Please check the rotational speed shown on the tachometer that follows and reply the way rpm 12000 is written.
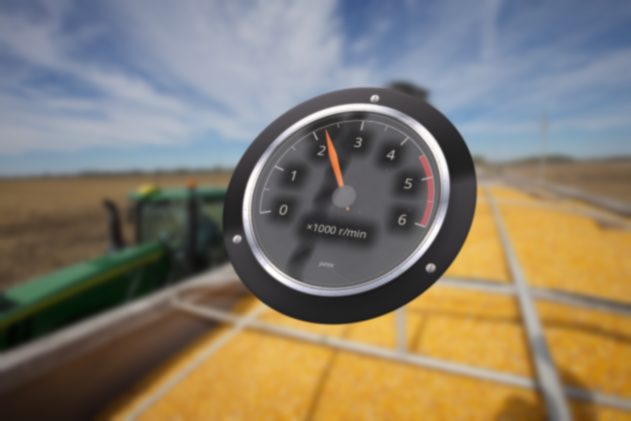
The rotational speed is rpm 2250
